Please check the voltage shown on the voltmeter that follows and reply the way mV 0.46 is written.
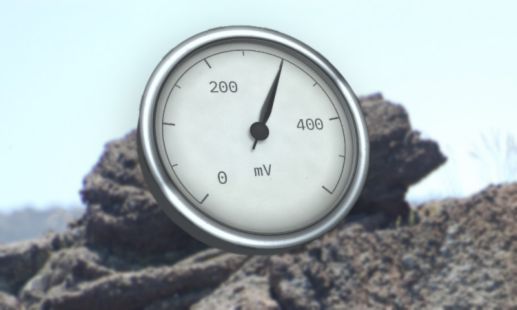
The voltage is mV 300
